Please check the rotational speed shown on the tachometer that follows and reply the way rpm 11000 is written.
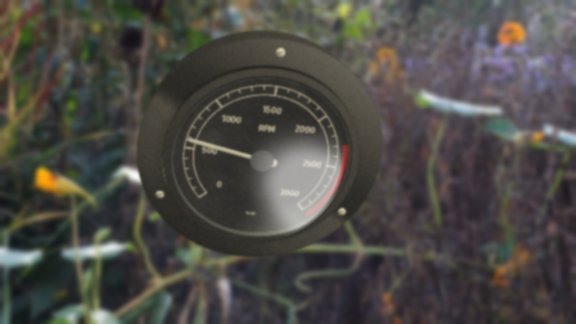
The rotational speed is rpm 600
